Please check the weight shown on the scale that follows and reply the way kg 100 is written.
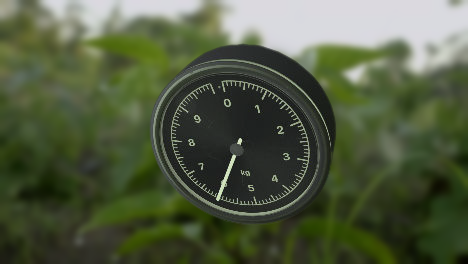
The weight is kg 6
